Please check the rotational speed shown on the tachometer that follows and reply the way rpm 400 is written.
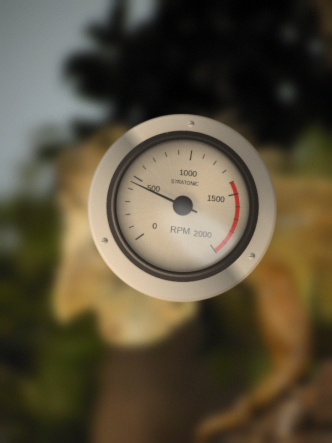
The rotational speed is rpm 450
